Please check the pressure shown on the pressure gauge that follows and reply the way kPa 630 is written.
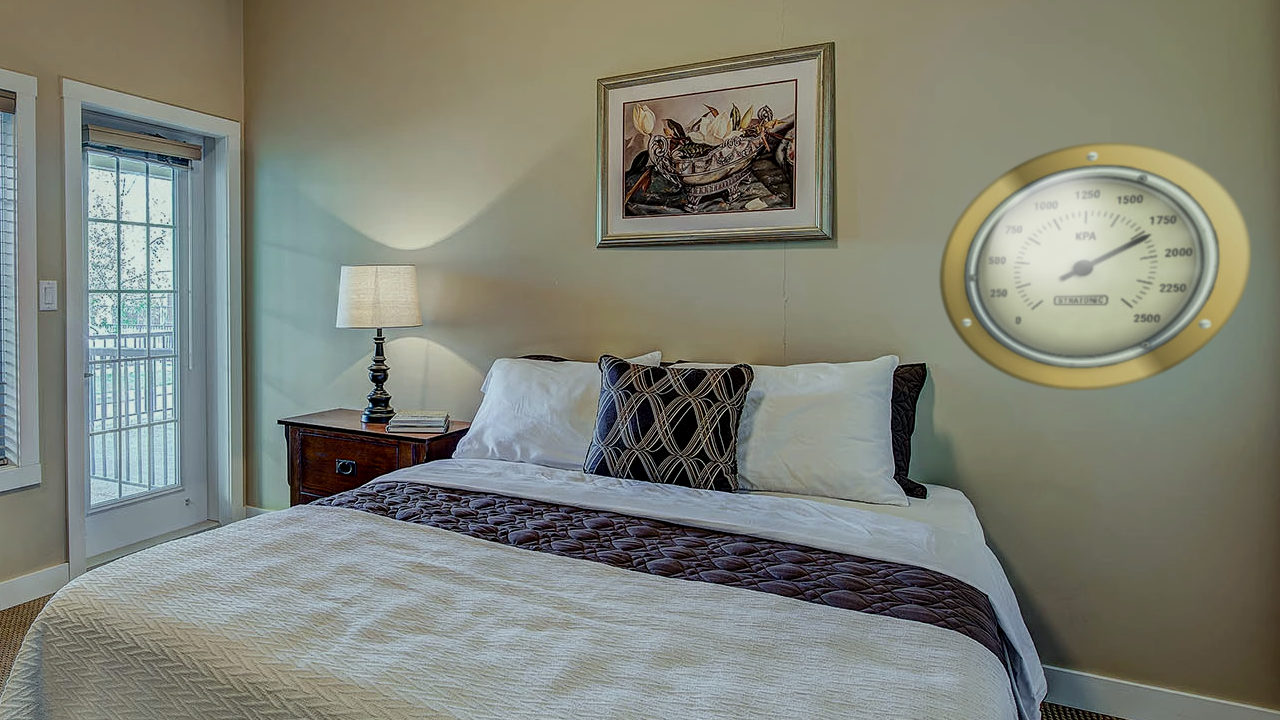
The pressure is kPa 1800
